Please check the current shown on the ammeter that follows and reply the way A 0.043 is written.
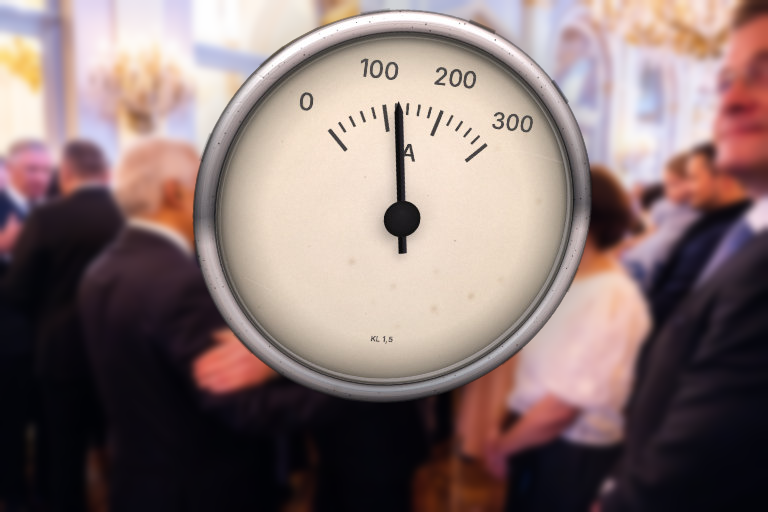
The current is A 120
